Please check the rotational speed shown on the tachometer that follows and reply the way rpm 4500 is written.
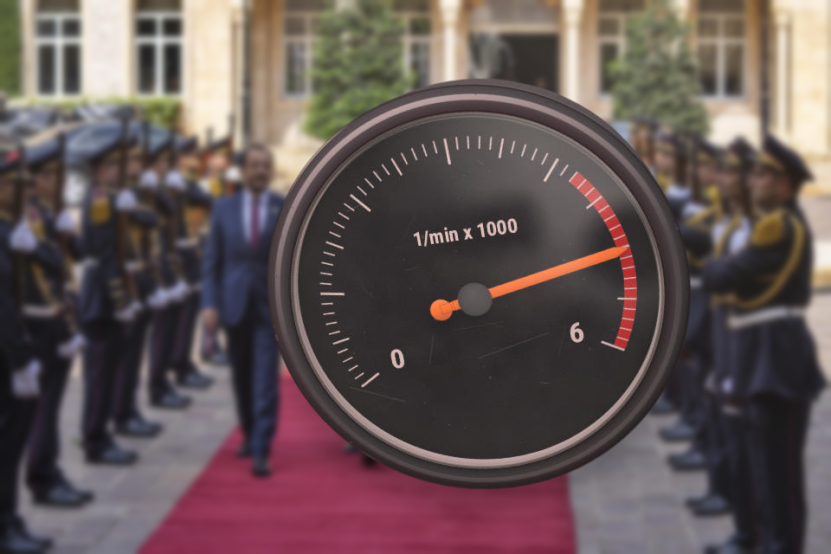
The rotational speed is rpm 5000
